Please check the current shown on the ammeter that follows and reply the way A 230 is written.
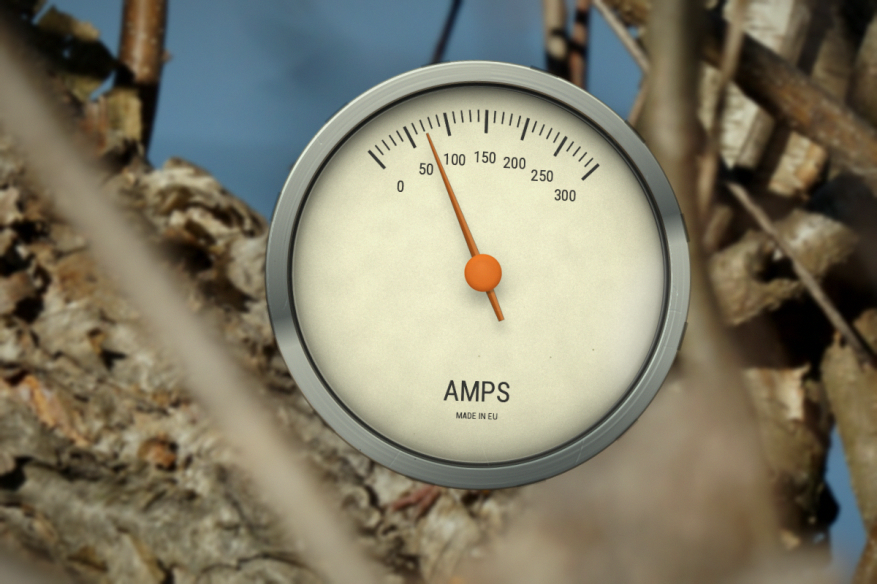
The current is A 70
